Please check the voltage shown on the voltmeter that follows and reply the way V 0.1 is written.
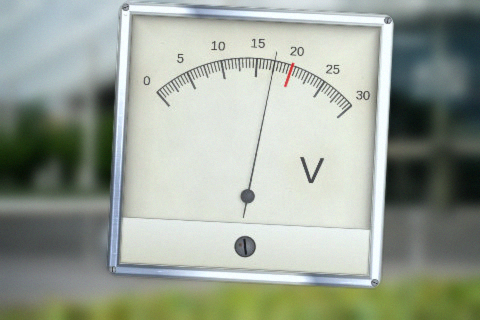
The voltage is V 17.5
